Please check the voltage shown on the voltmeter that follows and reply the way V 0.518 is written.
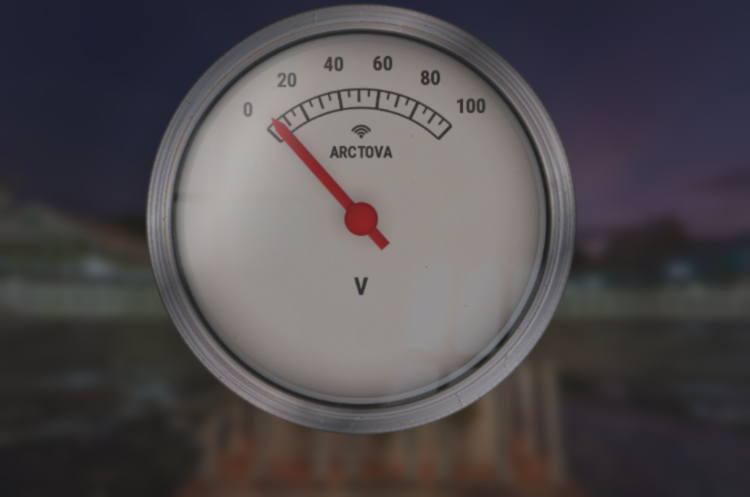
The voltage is V 5
